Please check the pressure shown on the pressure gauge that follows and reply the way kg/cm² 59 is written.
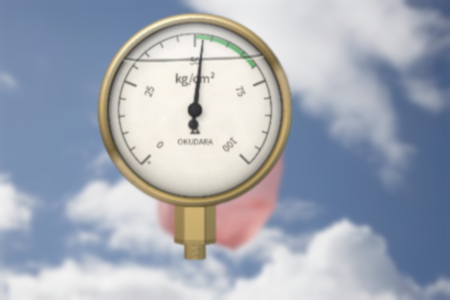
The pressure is kg/cm² 52.5
